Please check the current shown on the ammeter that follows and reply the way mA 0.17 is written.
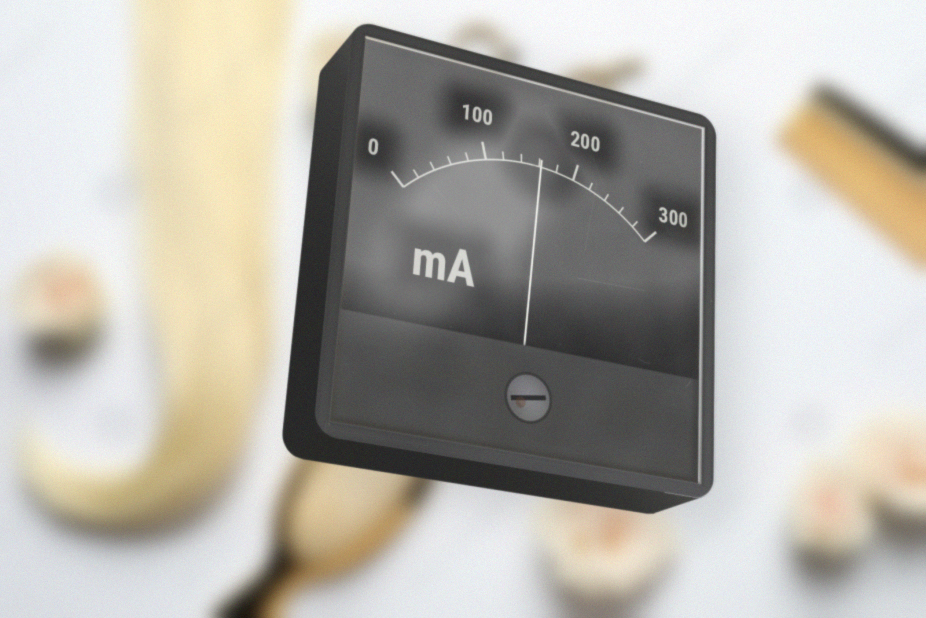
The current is mA 160
